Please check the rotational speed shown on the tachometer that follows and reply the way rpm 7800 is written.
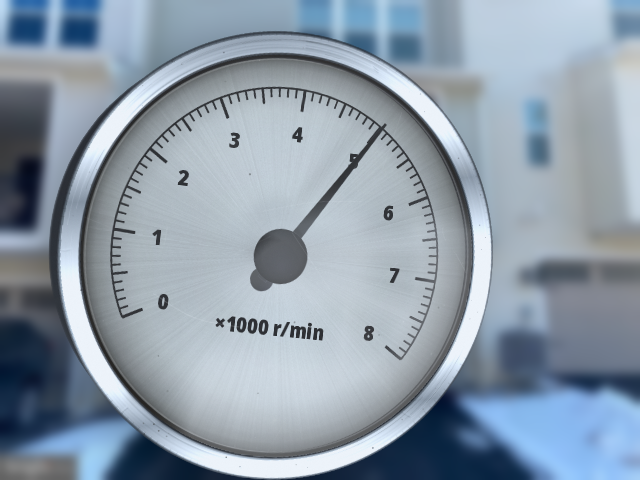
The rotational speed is rpm 5000
